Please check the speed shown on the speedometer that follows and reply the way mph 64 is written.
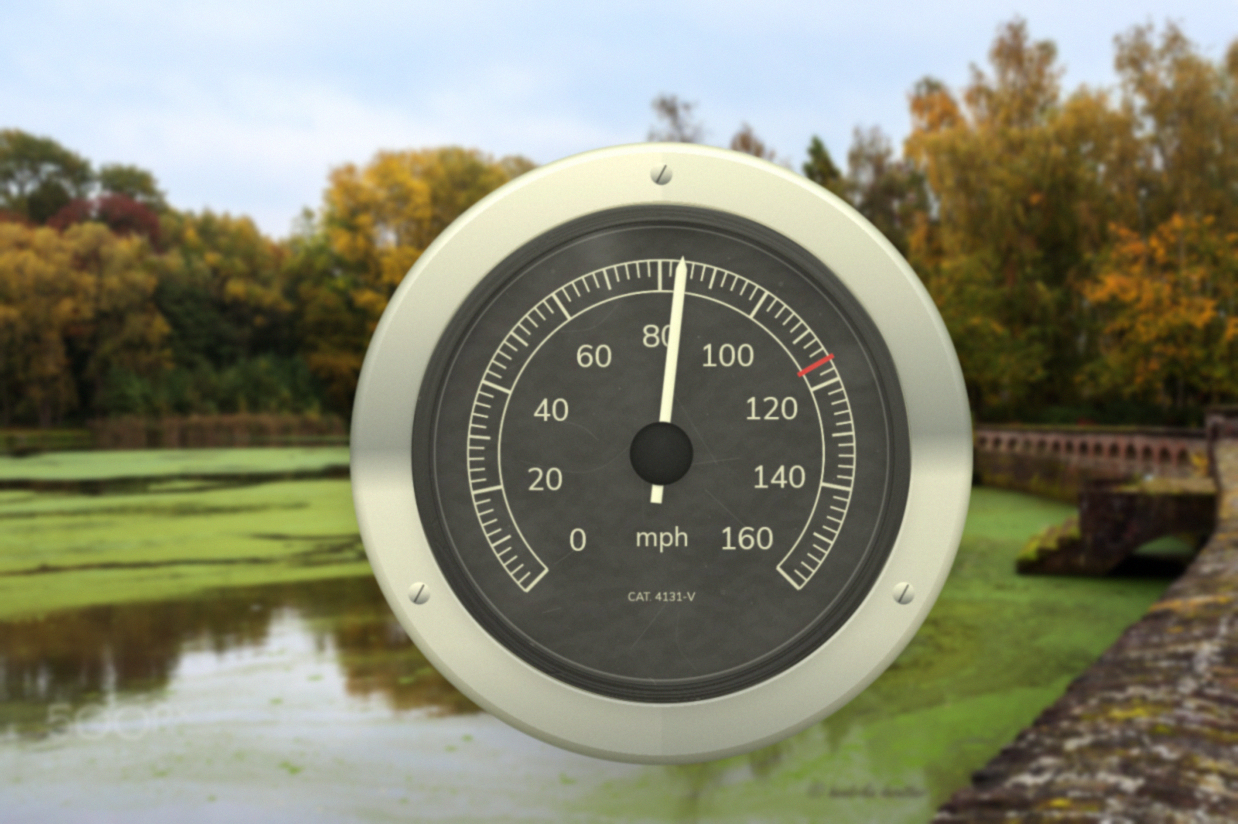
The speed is mph 84
